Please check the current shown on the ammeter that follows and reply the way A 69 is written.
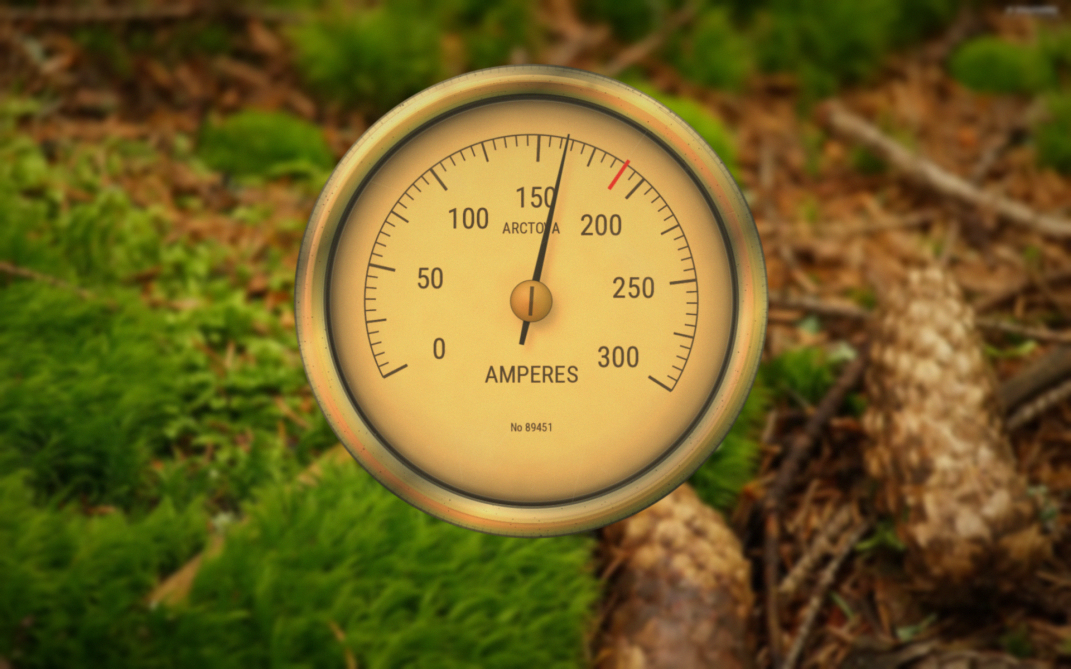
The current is A 162.5
